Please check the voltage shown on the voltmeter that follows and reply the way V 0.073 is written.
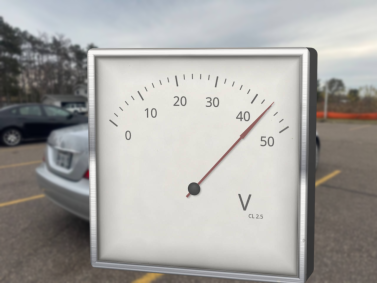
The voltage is V 44
